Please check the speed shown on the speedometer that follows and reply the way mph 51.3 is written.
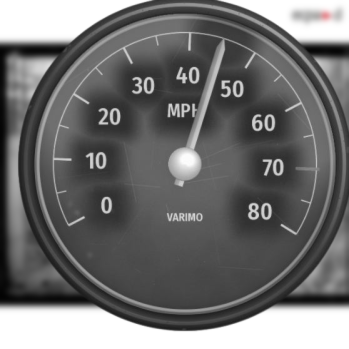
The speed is mph 45
